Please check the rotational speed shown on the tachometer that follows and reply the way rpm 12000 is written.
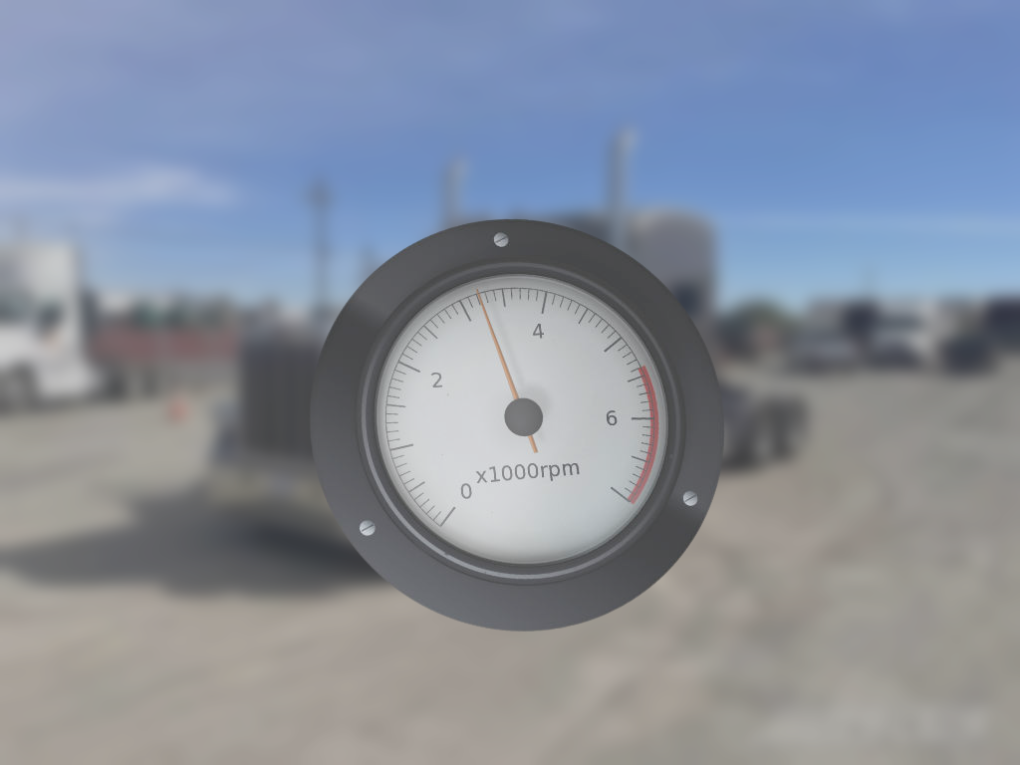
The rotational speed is rpm 3200
